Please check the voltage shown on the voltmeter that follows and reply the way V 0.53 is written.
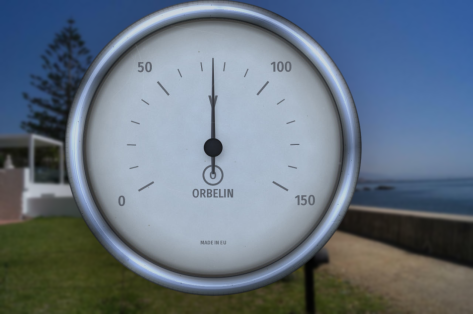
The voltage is V 75
